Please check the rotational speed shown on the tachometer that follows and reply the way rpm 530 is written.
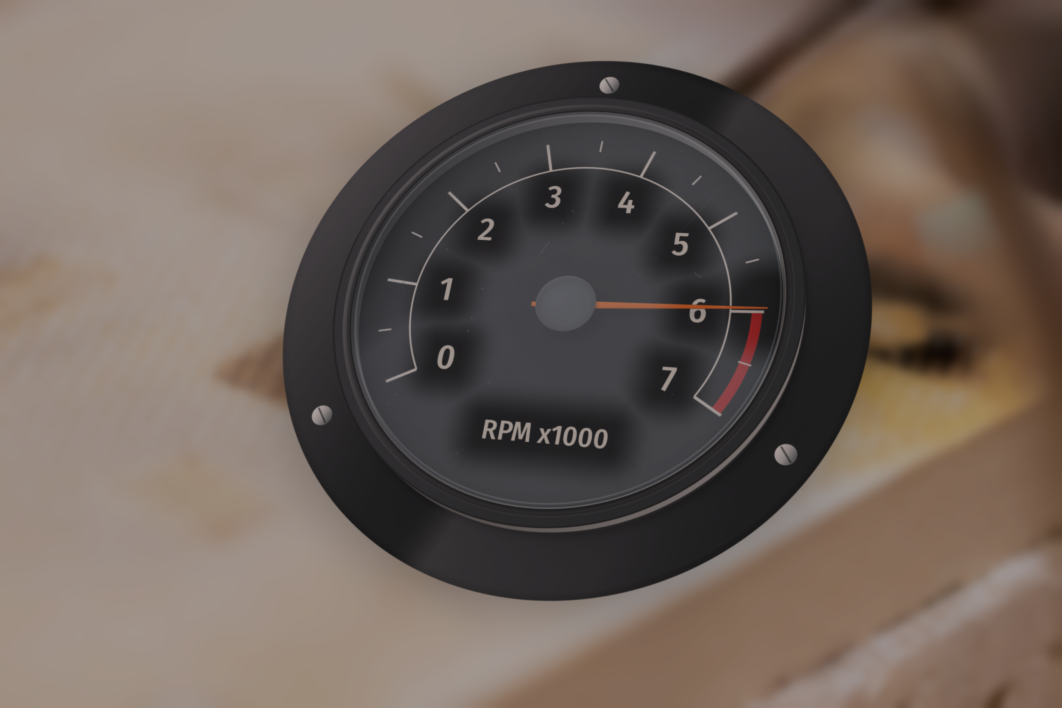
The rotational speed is rpm 6000
